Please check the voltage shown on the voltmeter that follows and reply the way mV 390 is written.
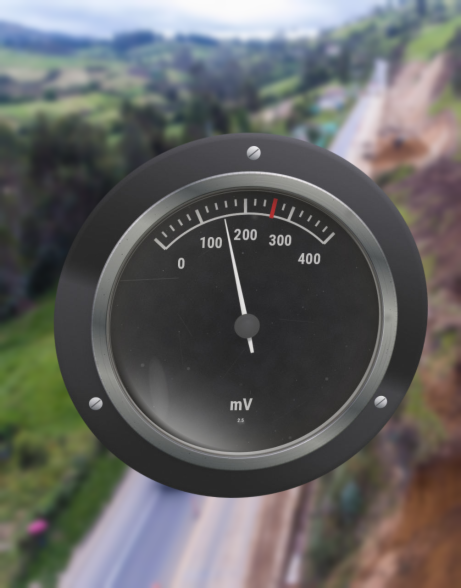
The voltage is mV 150
